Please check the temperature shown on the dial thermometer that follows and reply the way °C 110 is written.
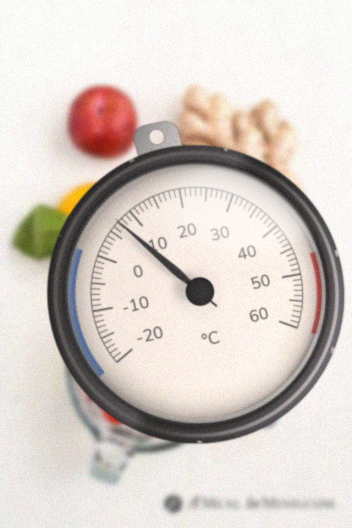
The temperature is °C 7
